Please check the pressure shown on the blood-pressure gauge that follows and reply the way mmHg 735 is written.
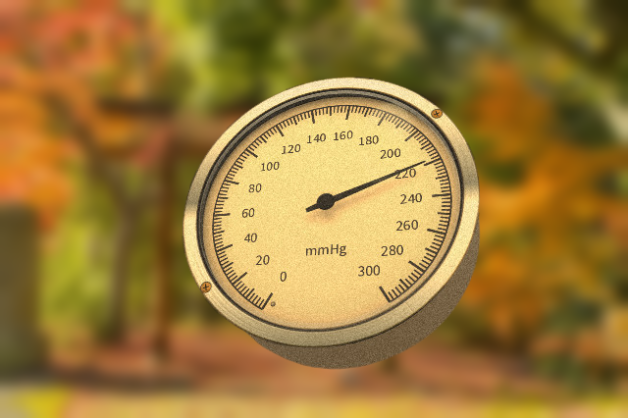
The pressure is mmHg 220
